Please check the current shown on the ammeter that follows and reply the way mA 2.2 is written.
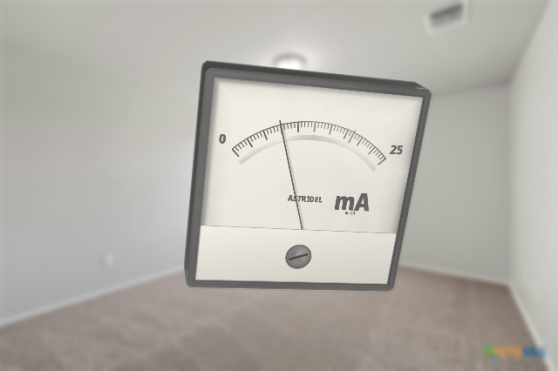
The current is mA 7.5
